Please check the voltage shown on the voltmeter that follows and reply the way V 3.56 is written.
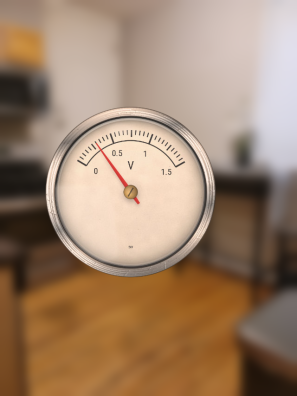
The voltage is V 0.3
